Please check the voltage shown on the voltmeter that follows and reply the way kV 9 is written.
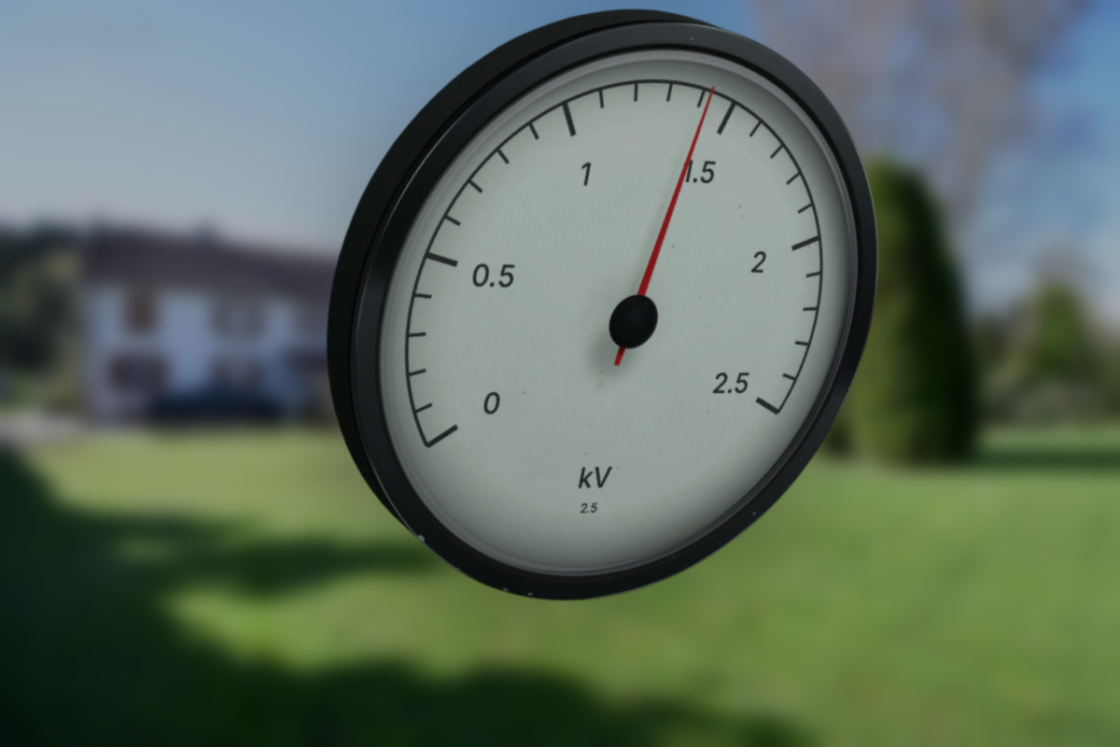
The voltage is kV 1.4
